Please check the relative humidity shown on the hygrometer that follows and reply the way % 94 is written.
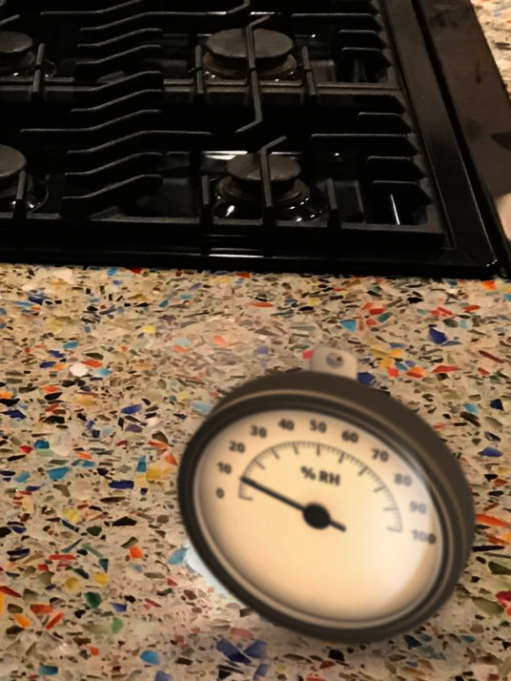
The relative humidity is % 10
